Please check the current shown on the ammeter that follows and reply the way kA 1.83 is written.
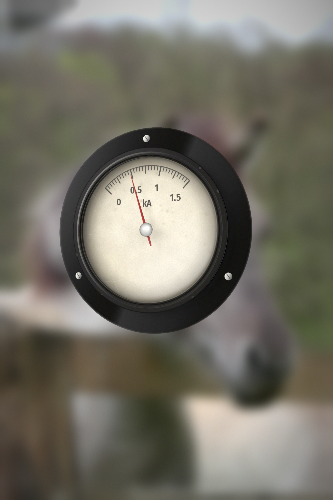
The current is kA 0.5
